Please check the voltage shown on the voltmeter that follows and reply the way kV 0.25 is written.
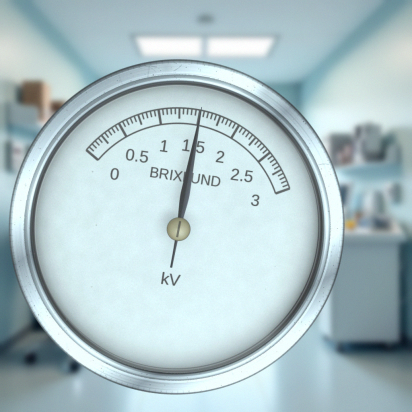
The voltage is kV 1.5
